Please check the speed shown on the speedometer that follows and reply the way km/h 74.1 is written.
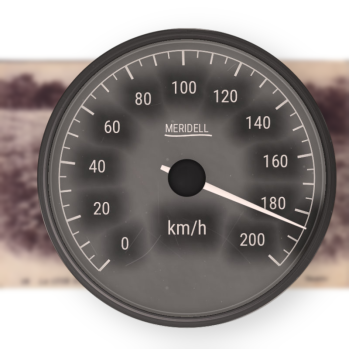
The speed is km/h 185
